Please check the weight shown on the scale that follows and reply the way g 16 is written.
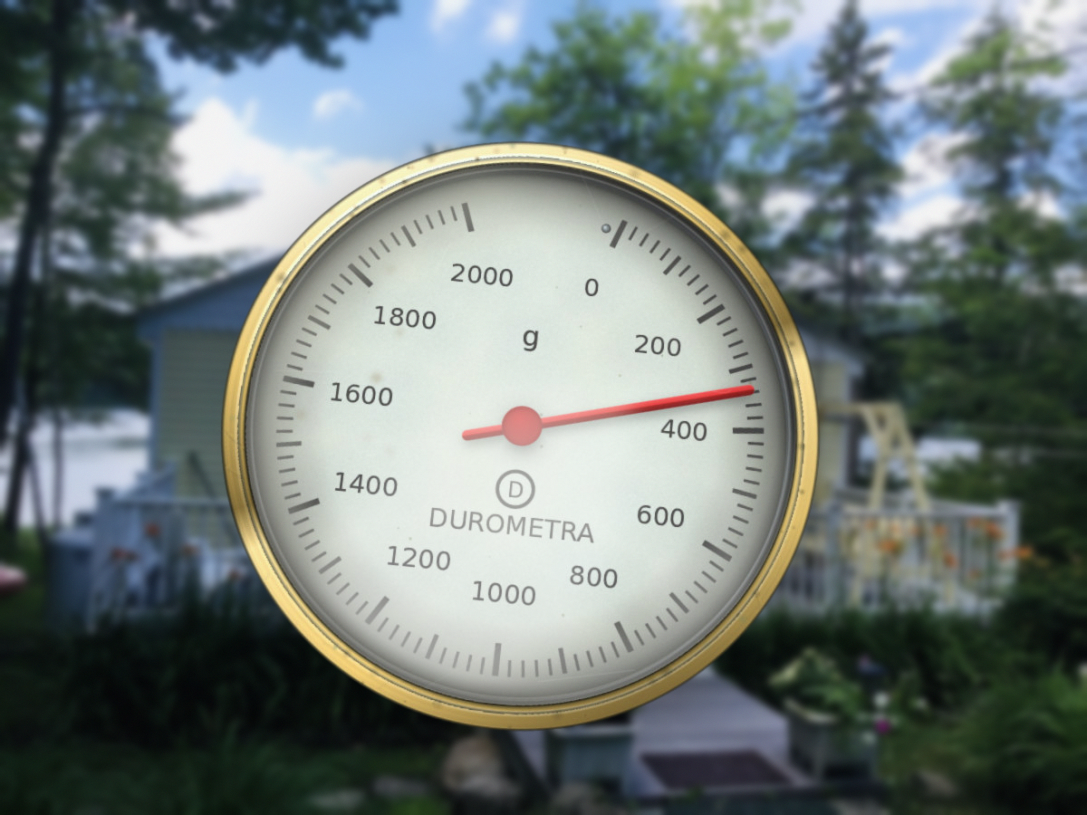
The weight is g 340
